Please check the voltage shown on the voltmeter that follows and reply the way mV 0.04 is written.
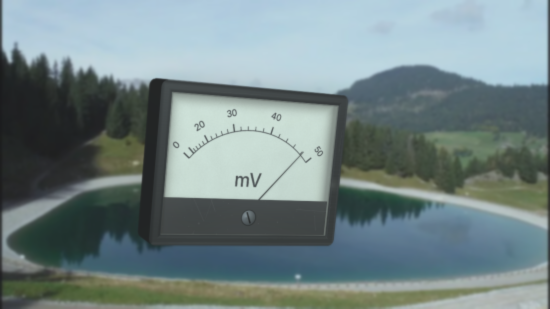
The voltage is mV 48
